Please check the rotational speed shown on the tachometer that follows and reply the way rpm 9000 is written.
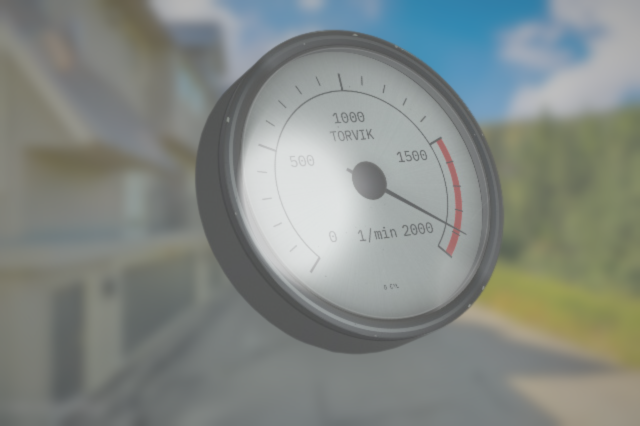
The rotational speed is rpm 1900
